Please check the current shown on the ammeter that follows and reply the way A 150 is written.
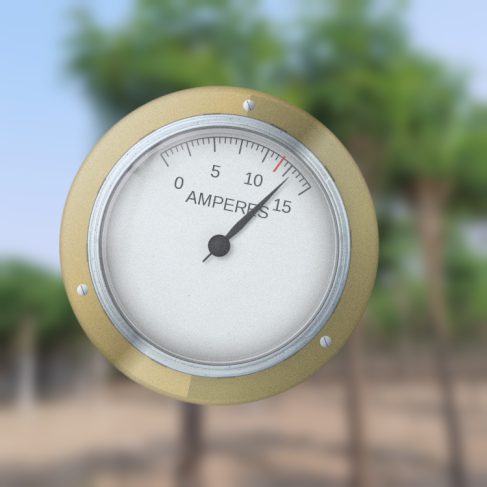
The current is A 13
